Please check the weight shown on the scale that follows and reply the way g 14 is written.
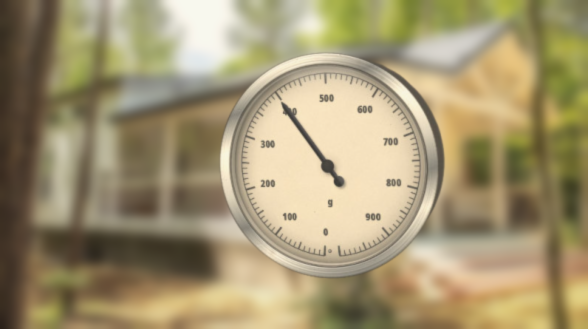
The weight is g 400
